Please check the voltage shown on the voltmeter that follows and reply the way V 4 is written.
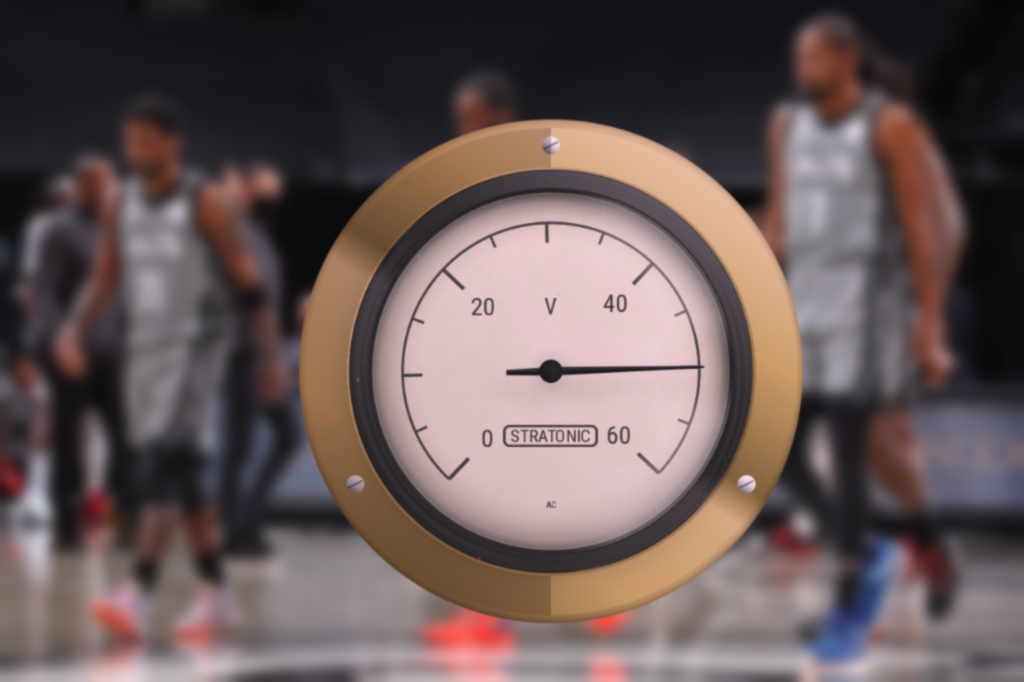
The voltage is V 50
